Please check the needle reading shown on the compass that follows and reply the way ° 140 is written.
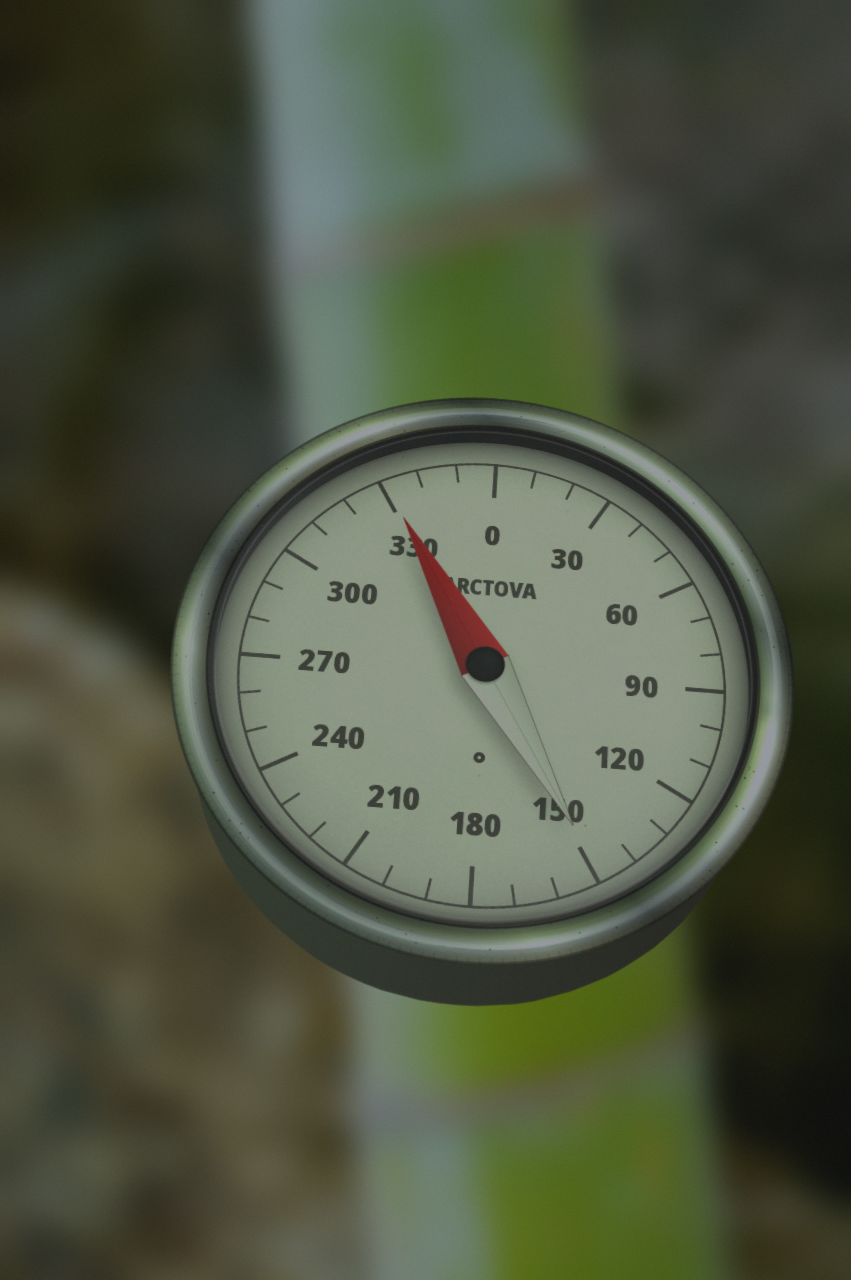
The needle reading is ° 330
